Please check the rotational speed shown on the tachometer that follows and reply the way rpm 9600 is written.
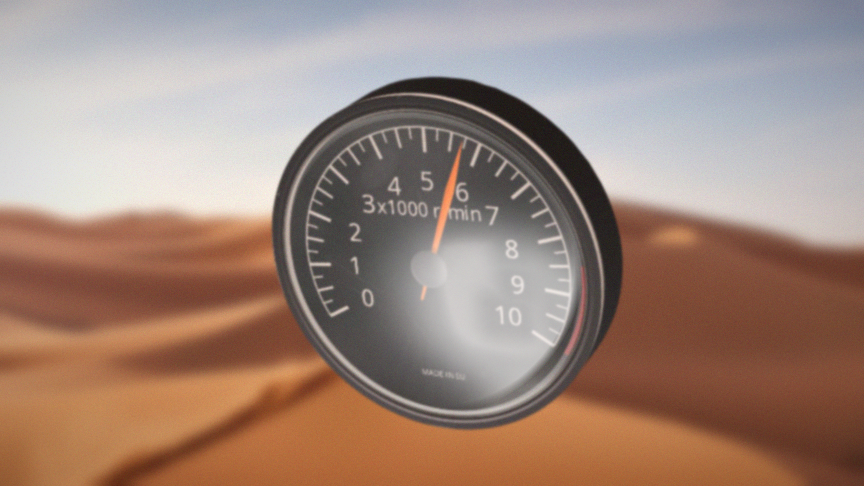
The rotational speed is rpm 5750
